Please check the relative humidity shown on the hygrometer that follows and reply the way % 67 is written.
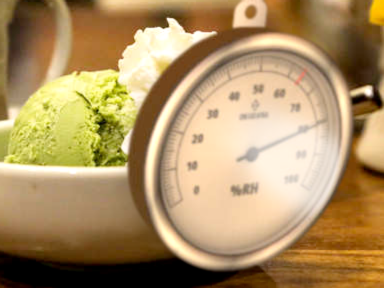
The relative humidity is % 80
